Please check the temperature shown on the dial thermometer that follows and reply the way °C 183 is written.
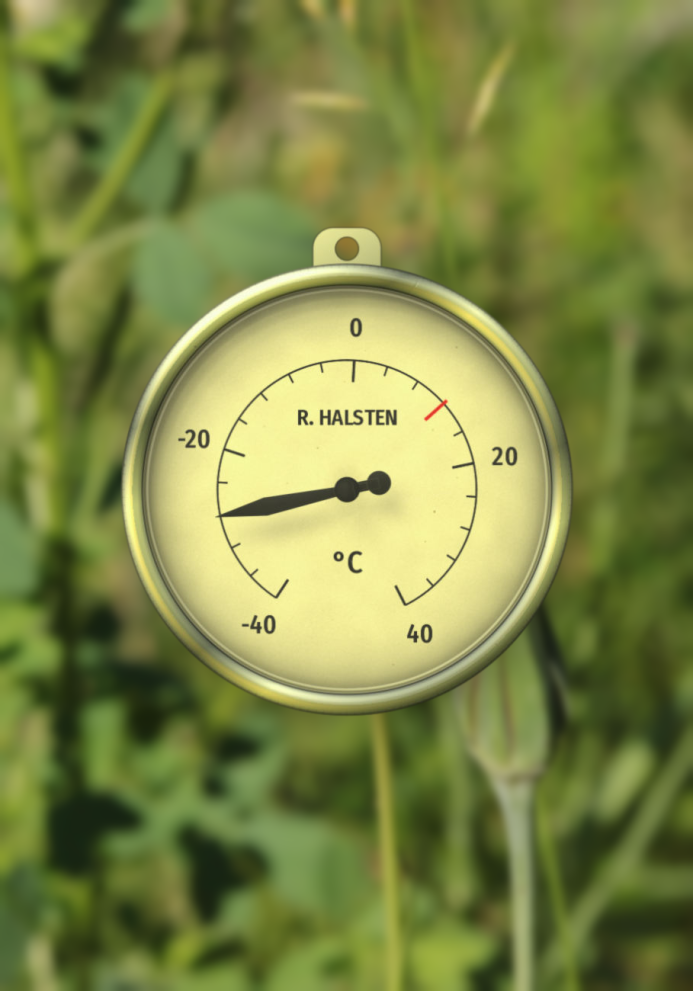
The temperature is °C -28
